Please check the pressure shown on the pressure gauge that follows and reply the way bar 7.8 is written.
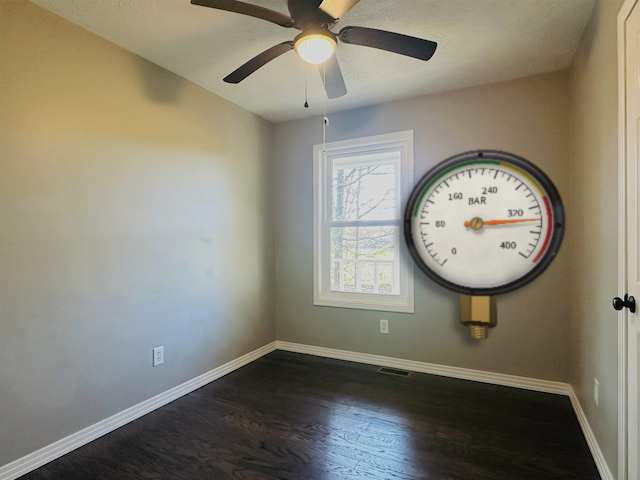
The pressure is bar 340
